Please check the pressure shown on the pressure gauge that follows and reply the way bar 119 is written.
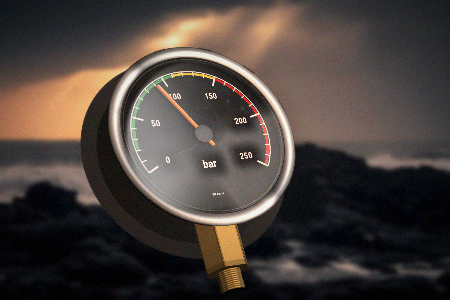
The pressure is bar 90
